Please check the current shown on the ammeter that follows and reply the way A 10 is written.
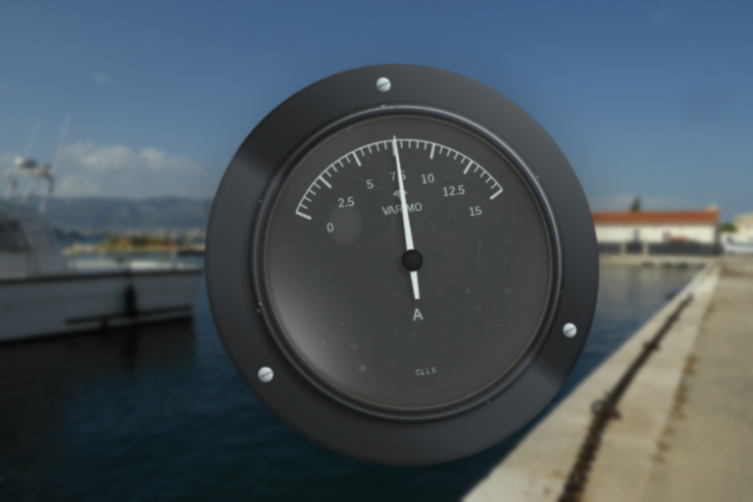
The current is A 7.5
